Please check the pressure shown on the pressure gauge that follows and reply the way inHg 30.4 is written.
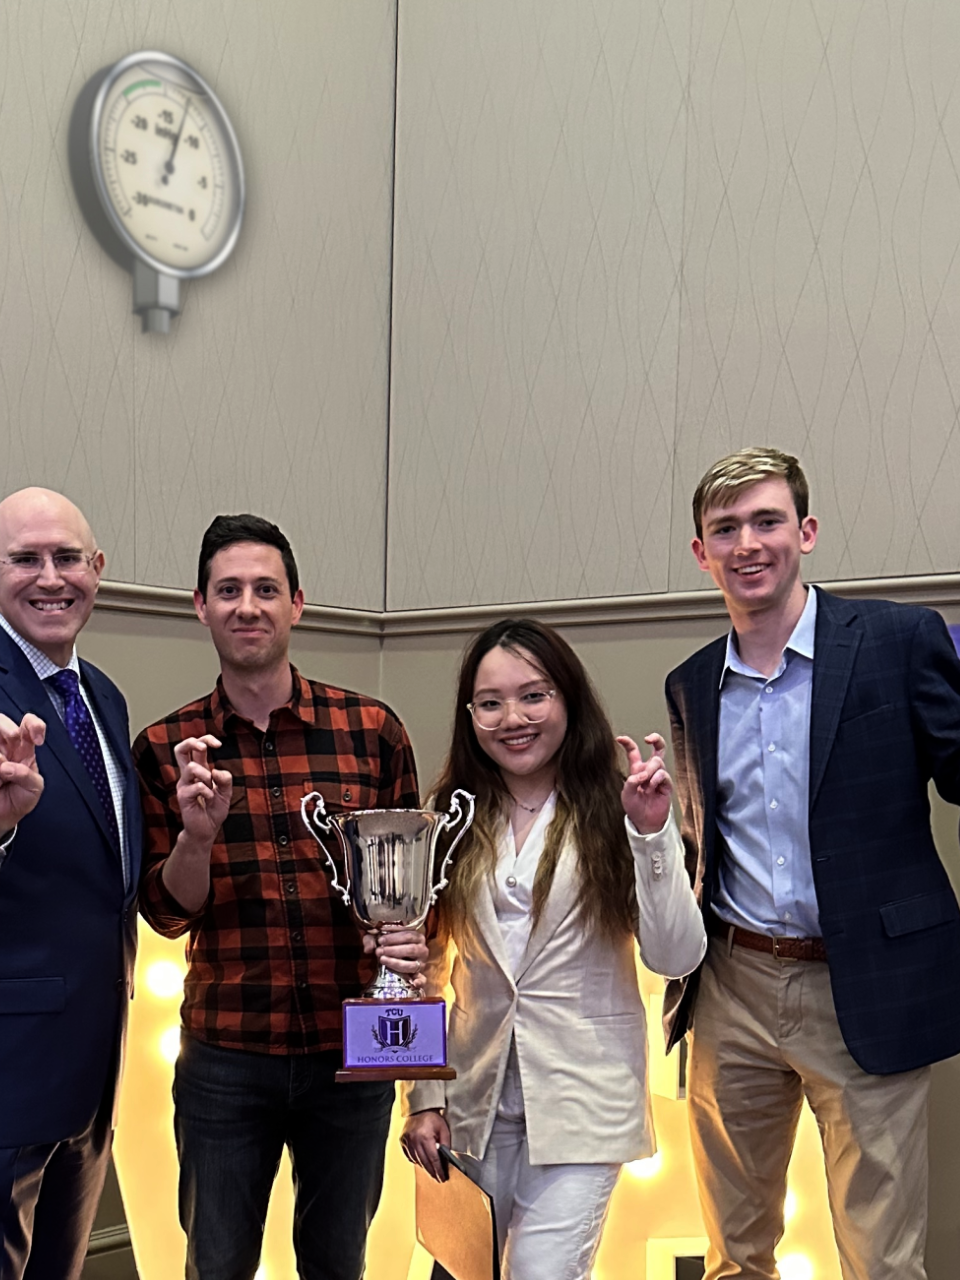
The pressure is inHg -12.5
